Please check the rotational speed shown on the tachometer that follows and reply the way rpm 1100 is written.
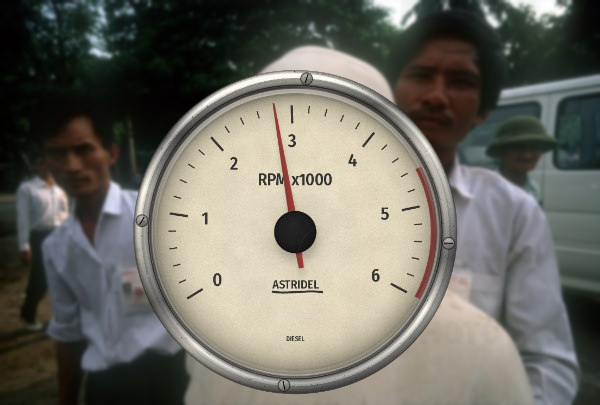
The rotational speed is rpm 2800
